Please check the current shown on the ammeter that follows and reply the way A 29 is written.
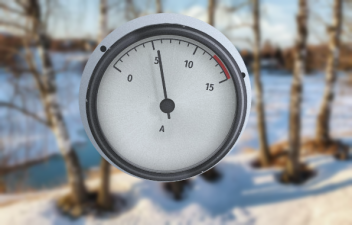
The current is A 5.5
